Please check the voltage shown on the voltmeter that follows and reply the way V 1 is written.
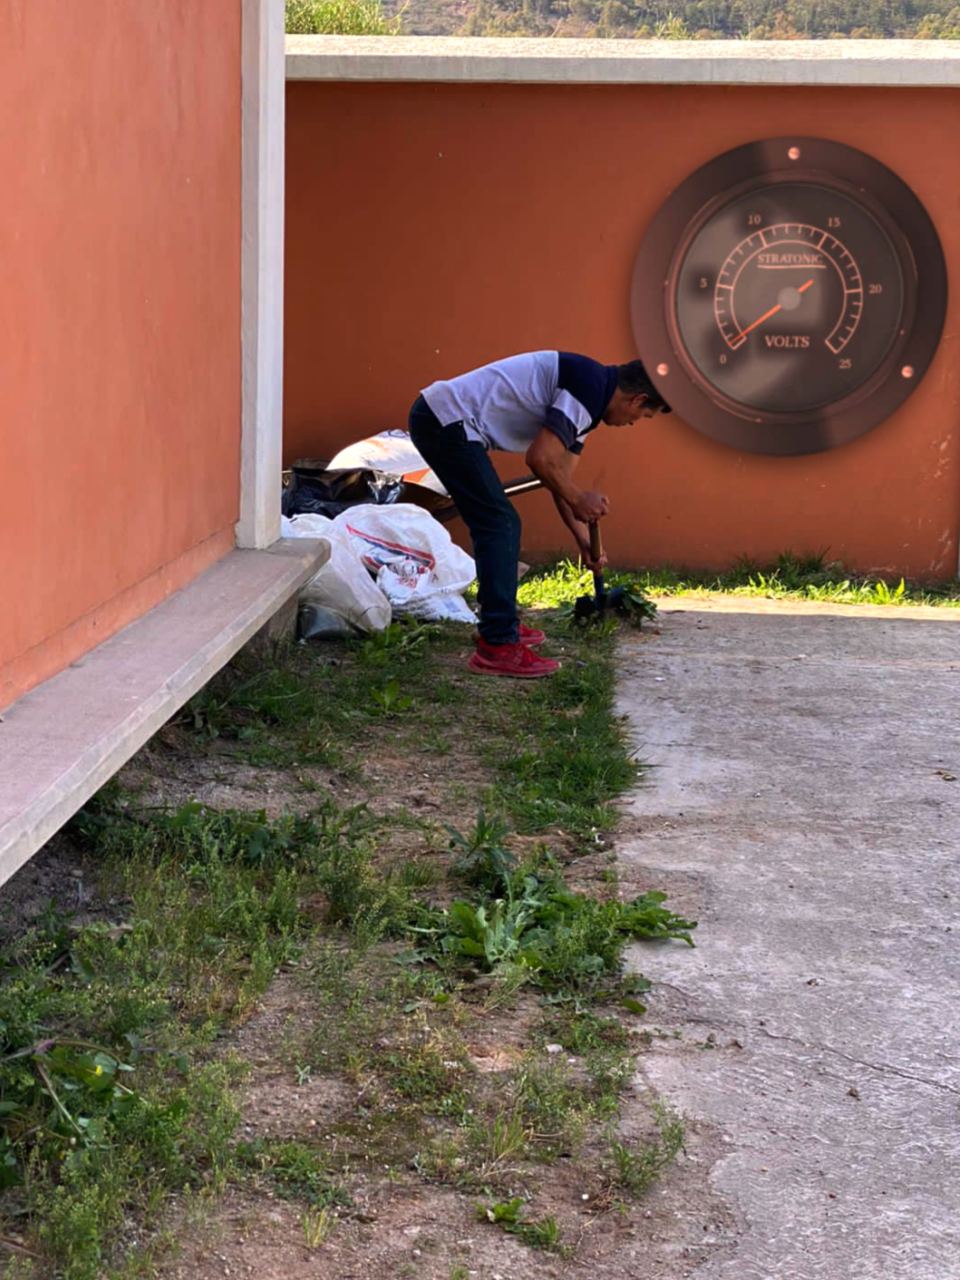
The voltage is V 0.5
